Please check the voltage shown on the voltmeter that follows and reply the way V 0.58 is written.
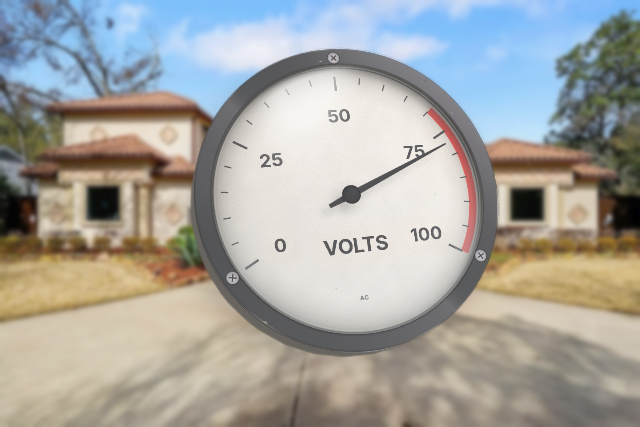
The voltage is V 77.5
